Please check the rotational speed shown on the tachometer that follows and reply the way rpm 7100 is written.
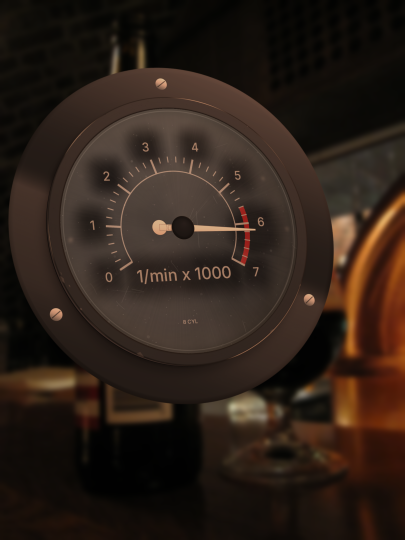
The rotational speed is rpm 6200
